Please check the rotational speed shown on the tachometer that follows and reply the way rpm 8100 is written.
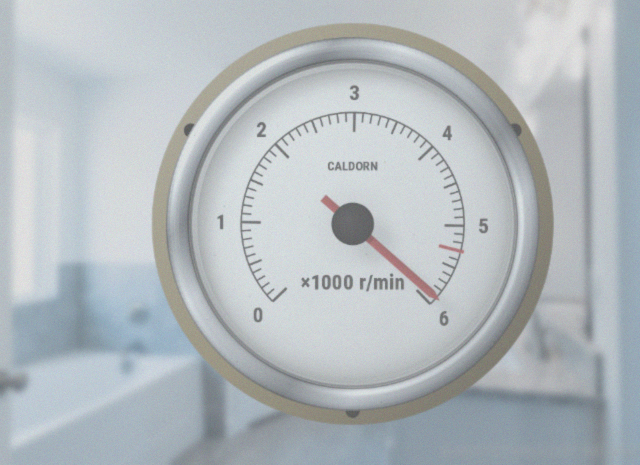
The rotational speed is rpm 5900
